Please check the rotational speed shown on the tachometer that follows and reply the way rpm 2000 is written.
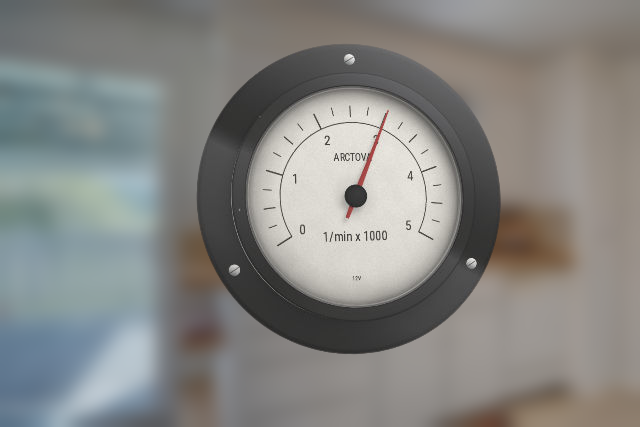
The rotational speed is rpm 3000
